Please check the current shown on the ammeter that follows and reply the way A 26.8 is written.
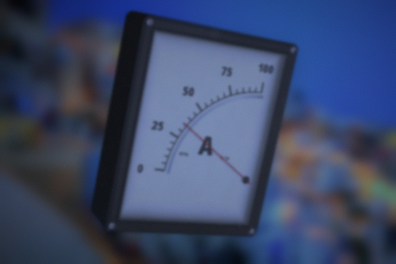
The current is A 35
